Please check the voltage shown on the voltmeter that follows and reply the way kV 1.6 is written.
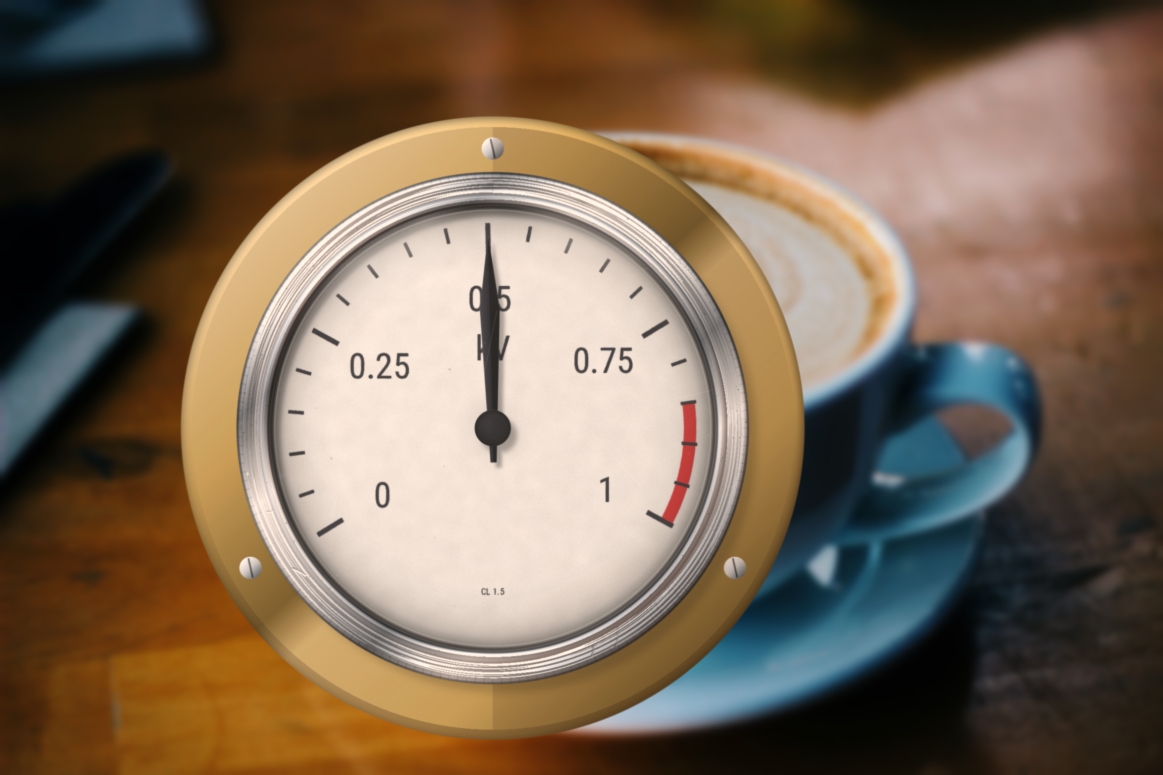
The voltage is kV 0.5
